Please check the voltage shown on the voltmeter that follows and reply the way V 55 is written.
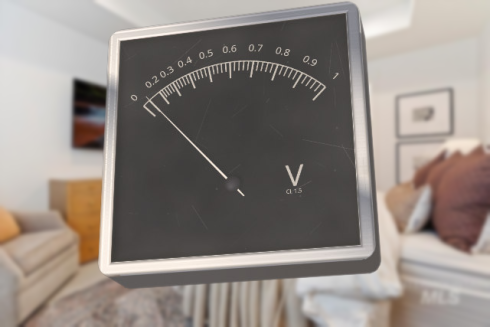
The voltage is V 0.1
